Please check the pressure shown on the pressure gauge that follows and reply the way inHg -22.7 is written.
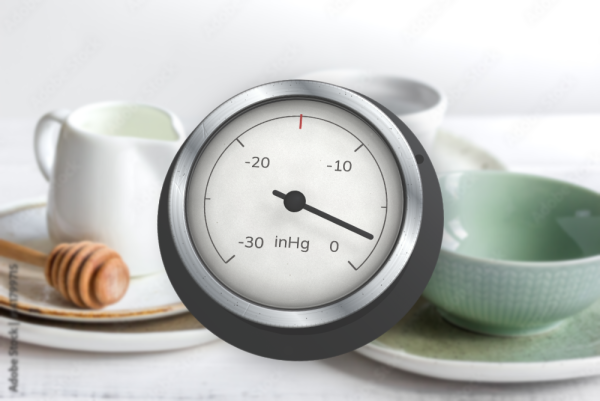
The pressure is inHg -2.5
